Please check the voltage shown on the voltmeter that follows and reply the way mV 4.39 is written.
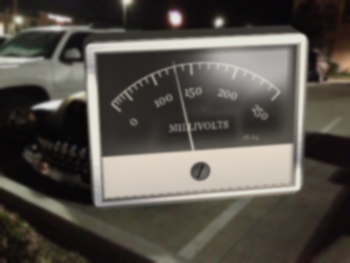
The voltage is mV 130
